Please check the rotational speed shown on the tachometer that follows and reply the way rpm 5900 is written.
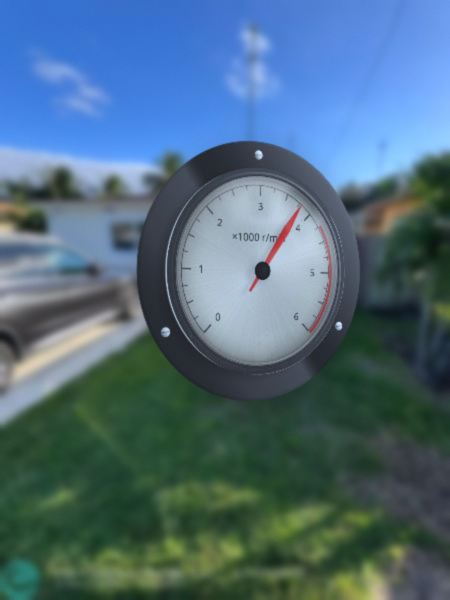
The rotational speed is rpm 3750
